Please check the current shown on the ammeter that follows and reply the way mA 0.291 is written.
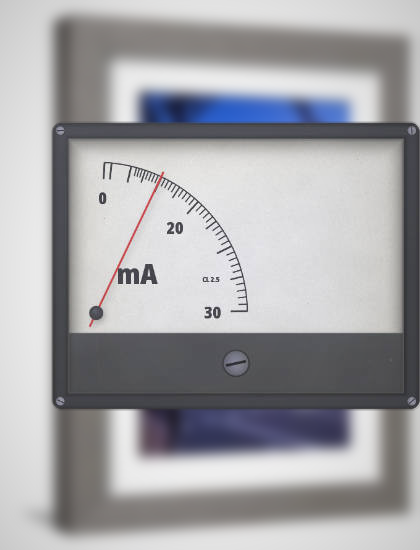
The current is mA 15
